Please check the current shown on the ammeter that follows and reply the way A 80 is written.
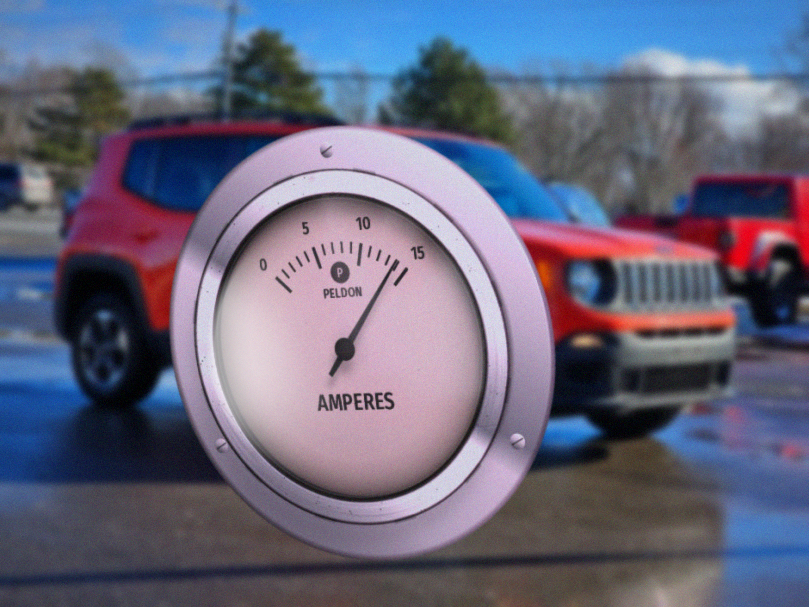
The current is A 14
